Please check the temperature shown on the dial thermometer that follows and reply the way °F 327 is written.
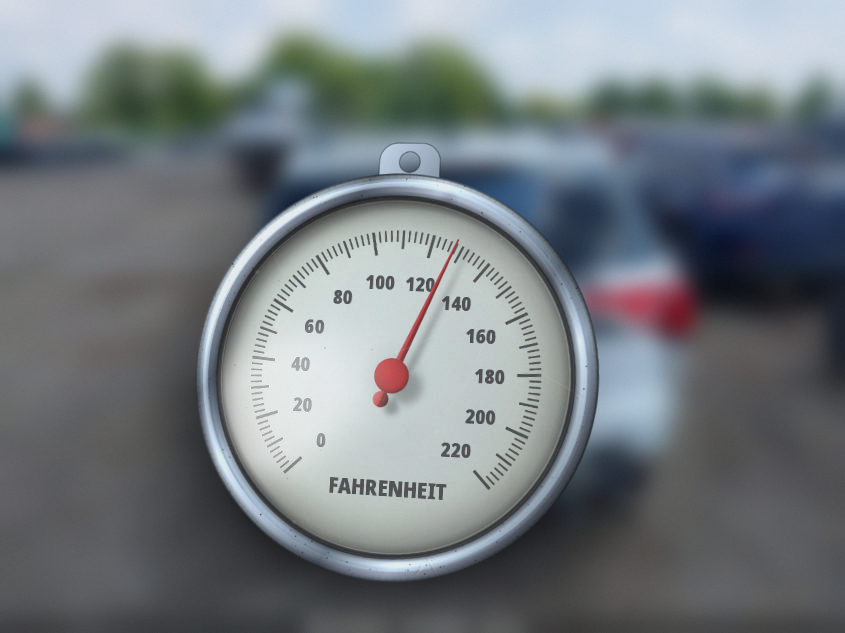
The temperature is °F 128
